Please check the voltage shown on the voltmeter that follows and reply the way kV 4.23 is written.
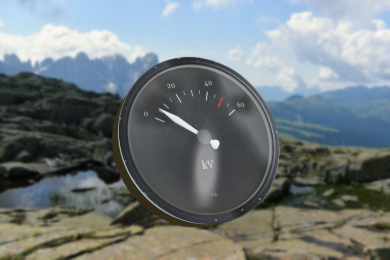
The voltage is kV 5
